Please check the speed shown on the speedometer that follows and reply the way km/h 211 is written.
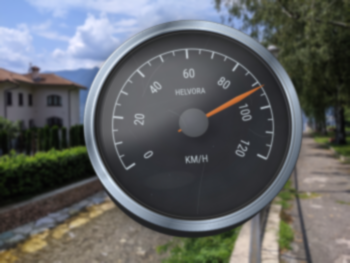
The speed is km/h 92.5
